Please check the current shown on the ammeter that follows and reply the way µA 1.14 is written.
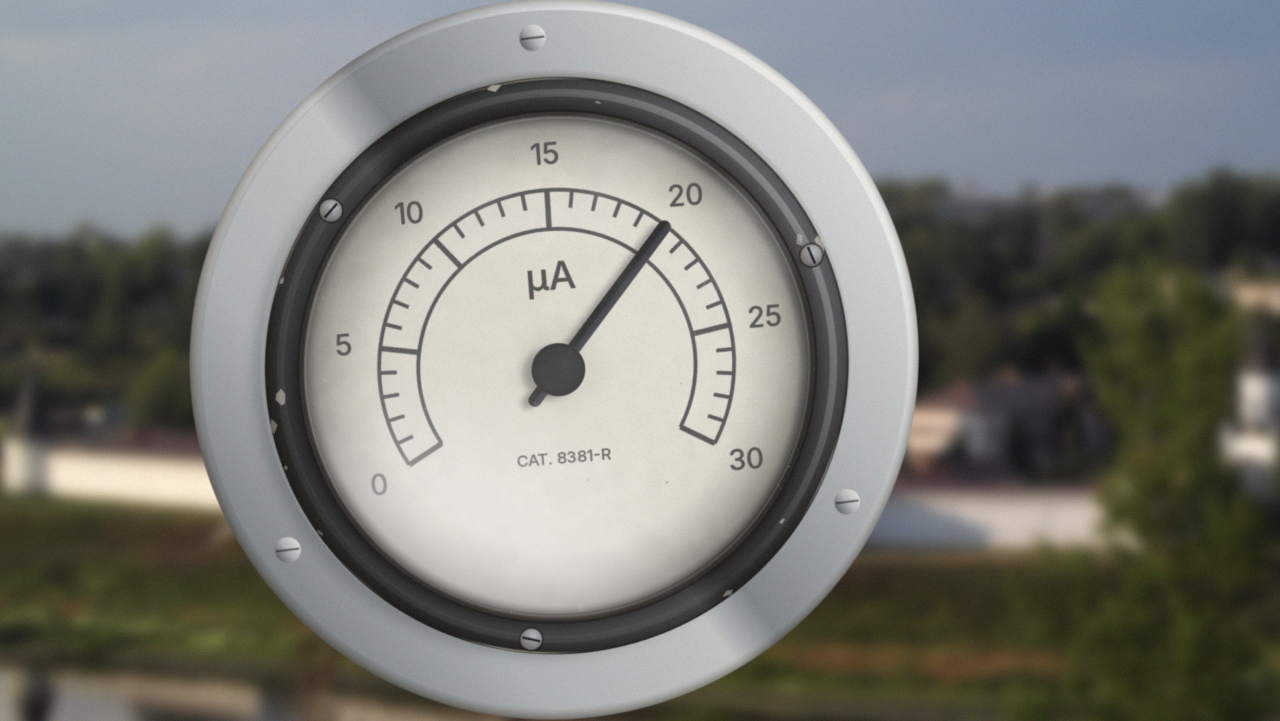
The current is µA 20
